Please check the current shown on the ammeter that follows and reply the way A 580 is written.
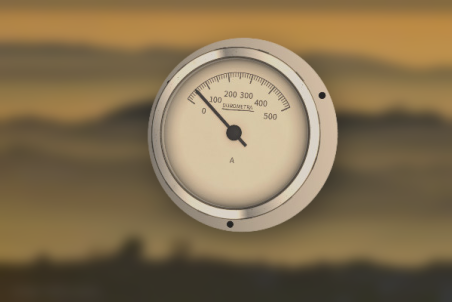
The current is A 50
